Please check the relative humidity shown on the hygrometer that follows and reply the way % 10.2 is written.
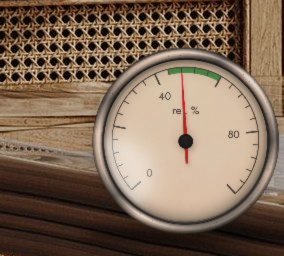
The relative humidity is % 48
